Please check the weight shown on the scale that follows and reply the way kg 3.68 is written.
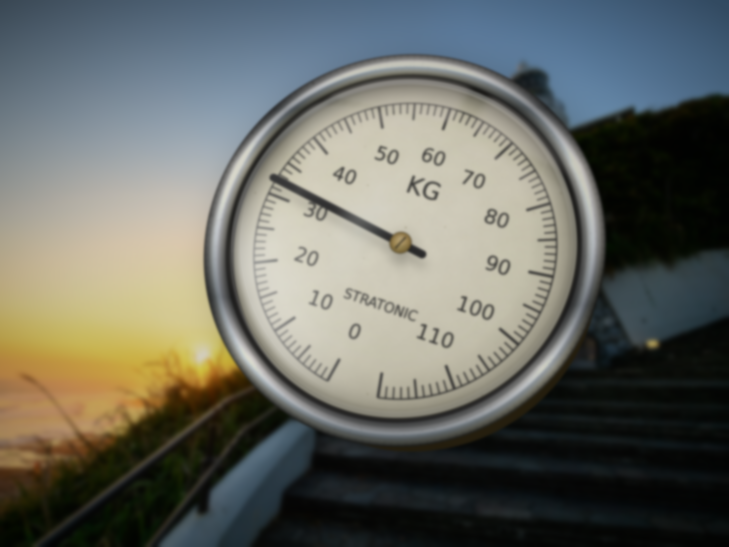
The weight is kg 32
